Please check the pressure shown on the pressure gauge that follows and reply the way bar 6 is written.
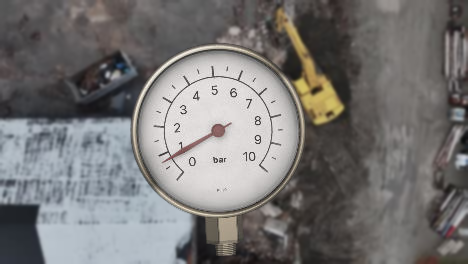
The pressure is bar 0.75
